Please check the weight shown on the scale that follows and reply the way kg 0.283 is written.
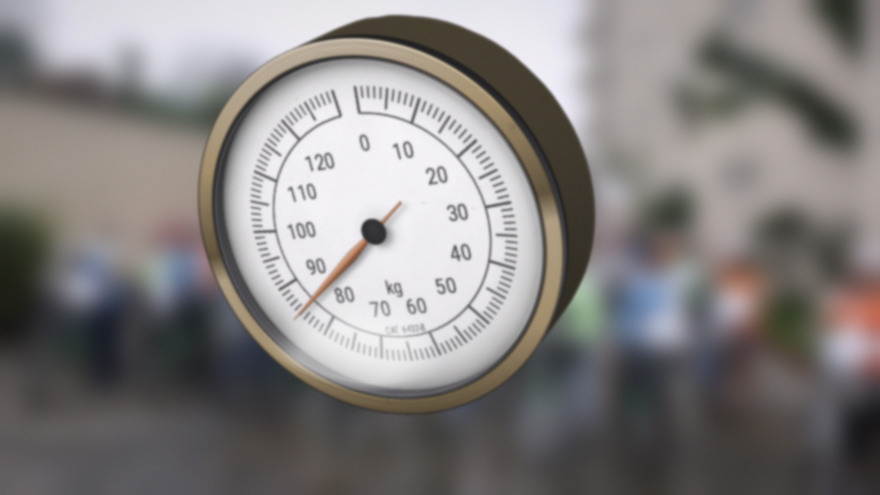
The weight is kg 85
